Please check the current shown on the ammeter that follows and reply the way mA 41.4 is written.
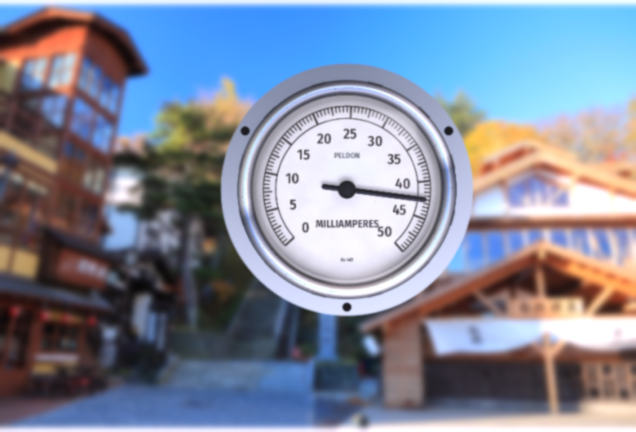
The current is mA 42.5
